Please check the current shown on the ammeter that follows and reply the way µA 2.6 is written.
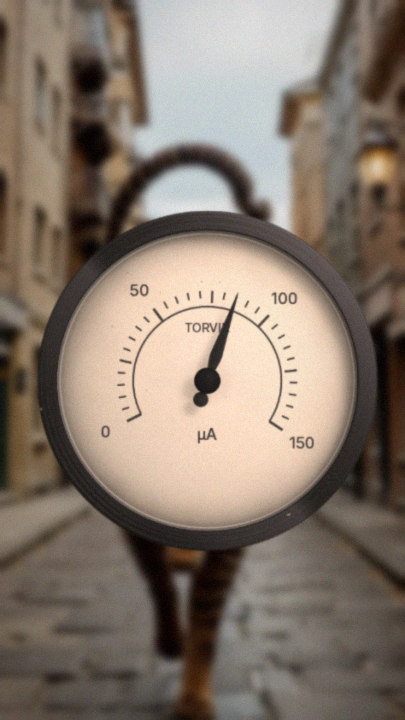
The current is µA 85
